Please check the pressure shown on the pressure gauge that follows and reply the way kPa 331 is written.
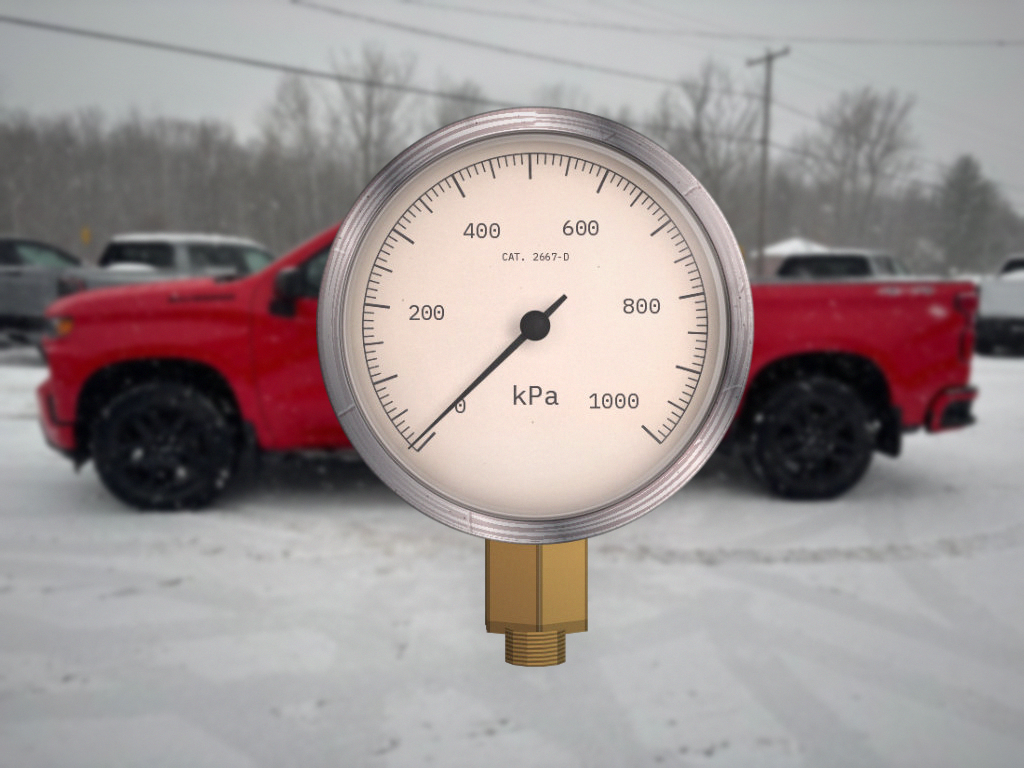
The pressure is kPa 10
